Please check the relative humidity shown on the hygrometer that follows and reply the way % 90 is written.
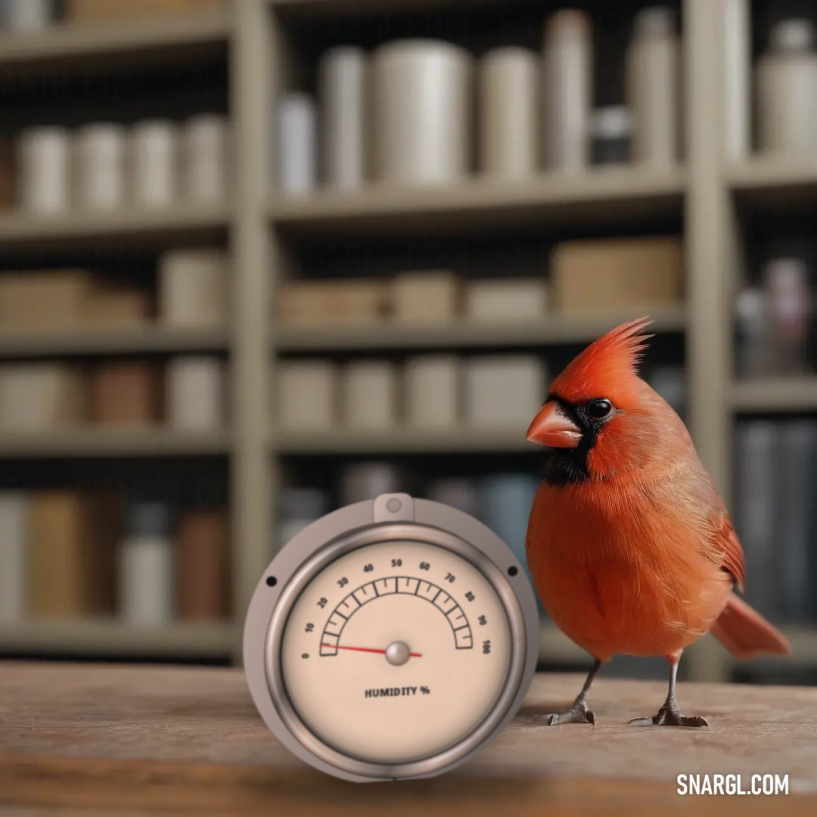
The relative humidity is % 5
